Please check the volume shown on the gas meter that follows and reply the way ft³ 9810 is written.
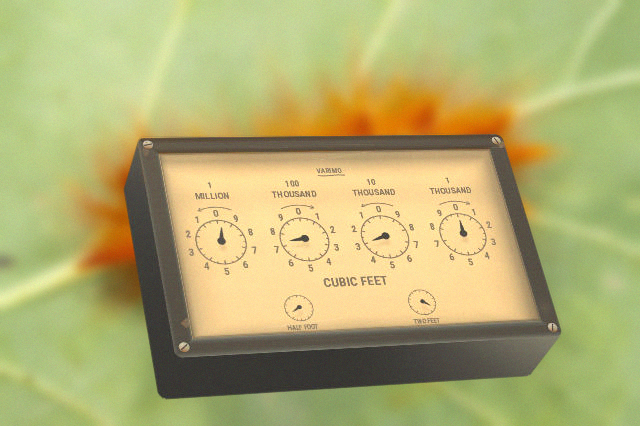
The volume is ft³ 973000
